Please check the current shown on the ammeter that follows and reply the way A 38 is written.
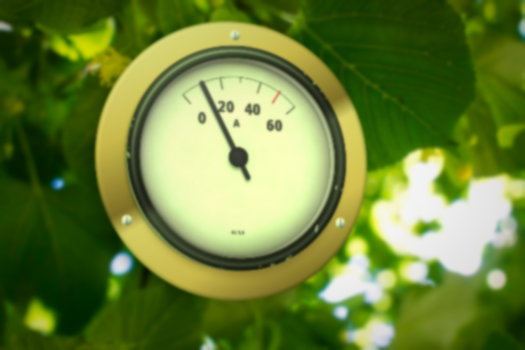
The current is A 10
